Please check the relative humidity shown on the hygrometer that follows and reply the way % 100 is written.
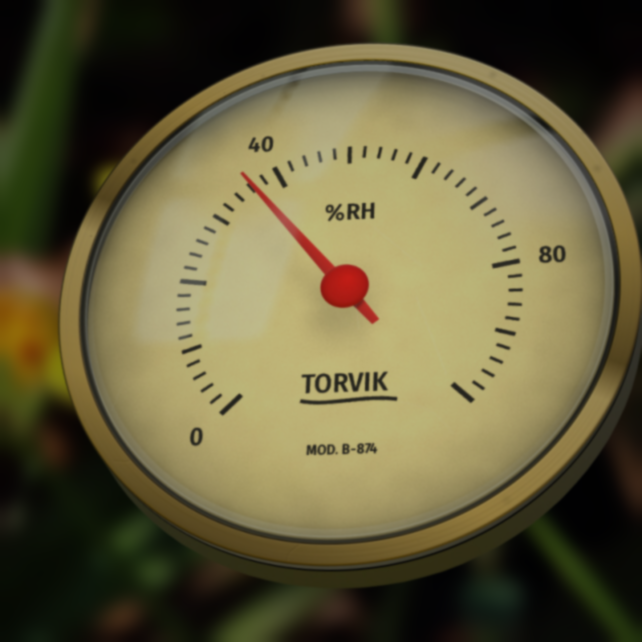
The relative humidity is % 36
